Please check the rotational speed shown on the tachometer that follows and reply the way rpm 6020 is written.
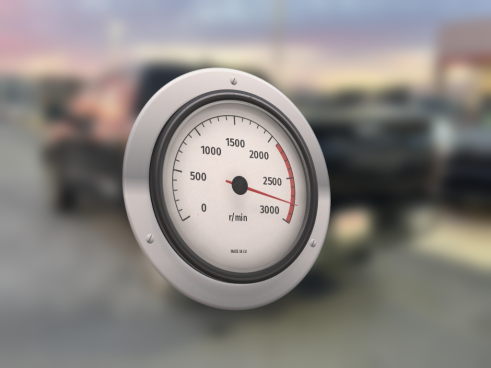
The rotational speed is rpm 2800
